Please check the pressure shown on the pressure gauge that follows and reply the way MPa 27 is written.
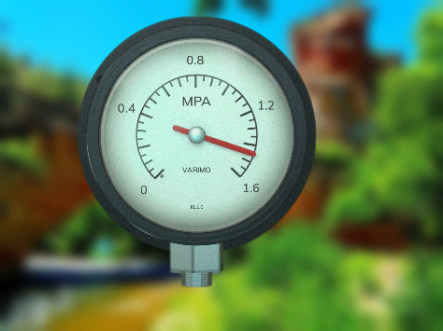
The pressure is MPa 1.45
